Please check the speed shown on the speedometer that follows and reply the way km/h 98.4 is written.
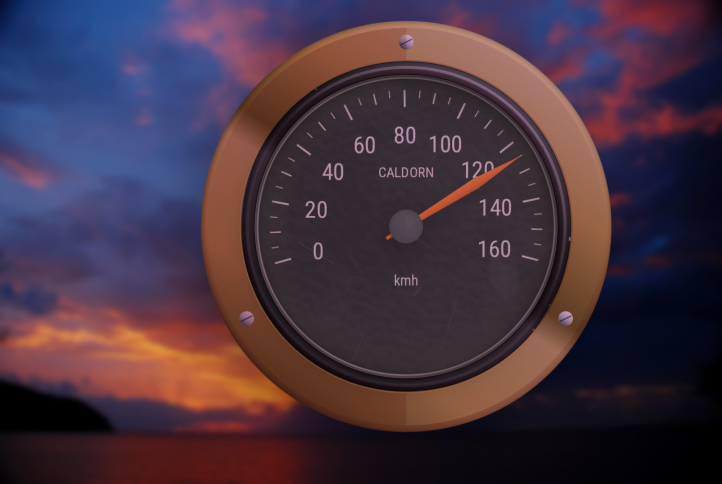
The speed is km/h 125
